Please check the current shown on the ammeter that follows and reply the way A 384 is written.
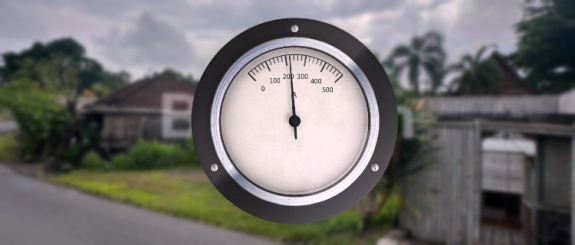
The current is A 220
